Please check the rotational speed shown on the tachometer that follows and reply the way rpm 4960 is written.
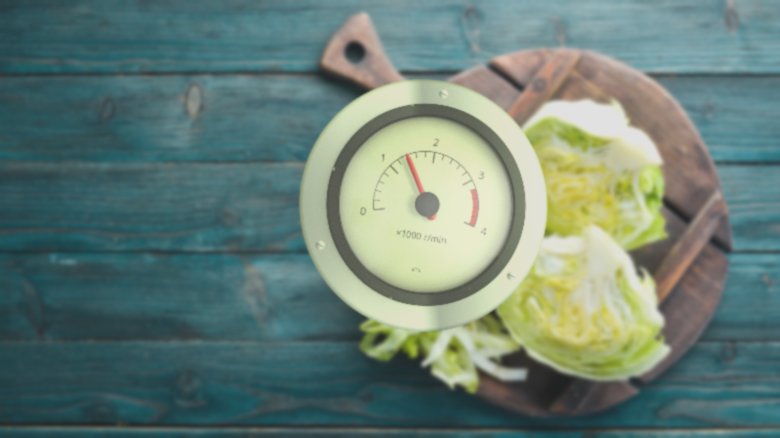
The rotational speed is rpm 1400
